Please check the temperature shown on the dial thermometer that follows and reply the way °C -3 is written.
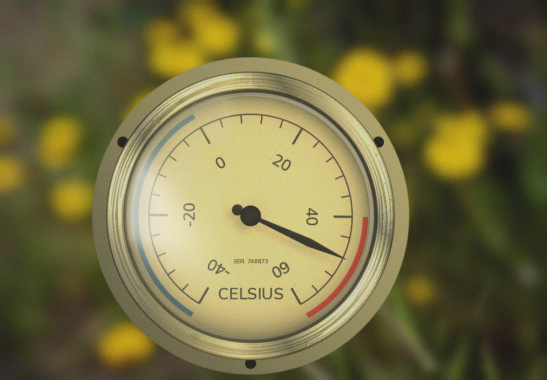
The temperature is °C 48
